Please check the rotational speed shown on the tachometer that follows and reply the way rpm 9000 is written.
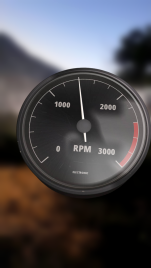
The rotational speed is rpm 1400
